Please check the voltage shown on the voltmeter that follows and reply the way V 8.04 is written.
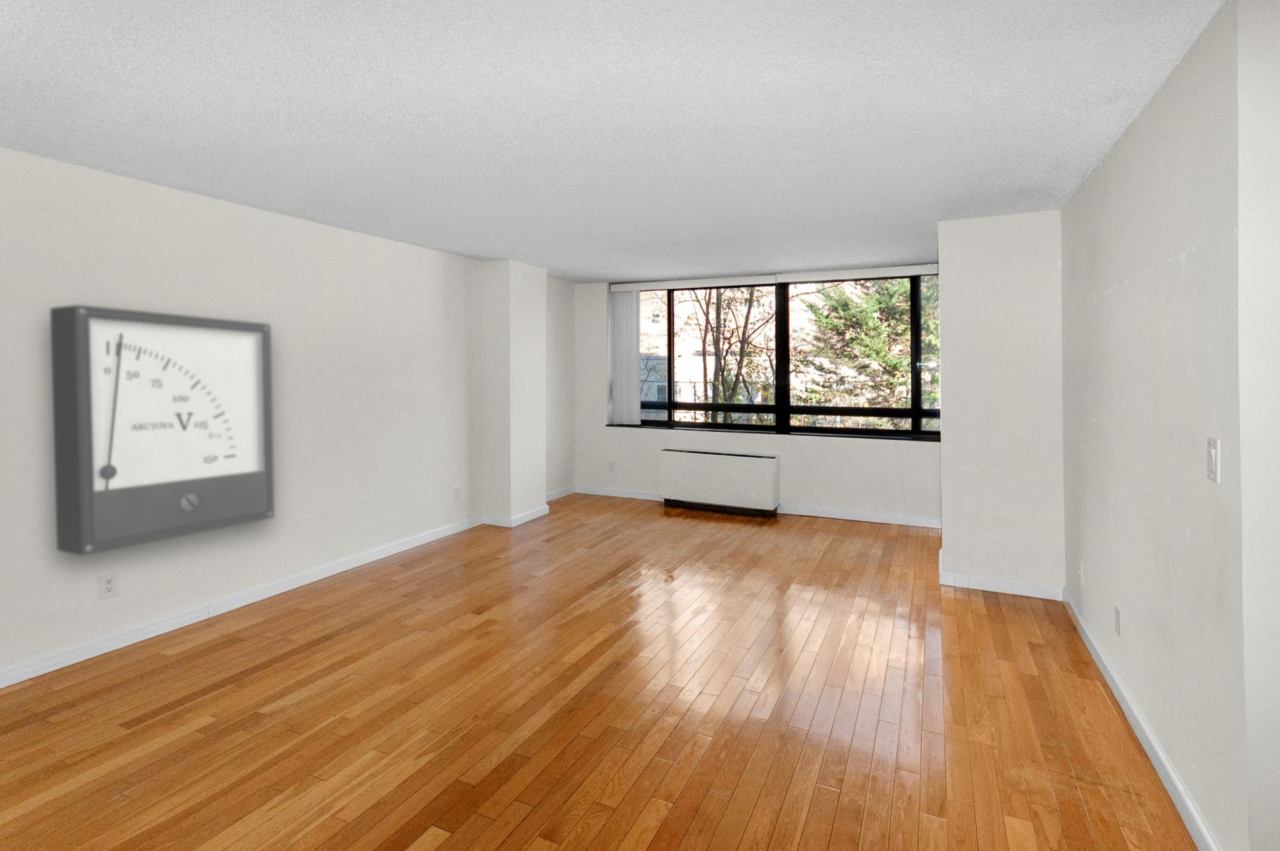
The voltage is V 25
